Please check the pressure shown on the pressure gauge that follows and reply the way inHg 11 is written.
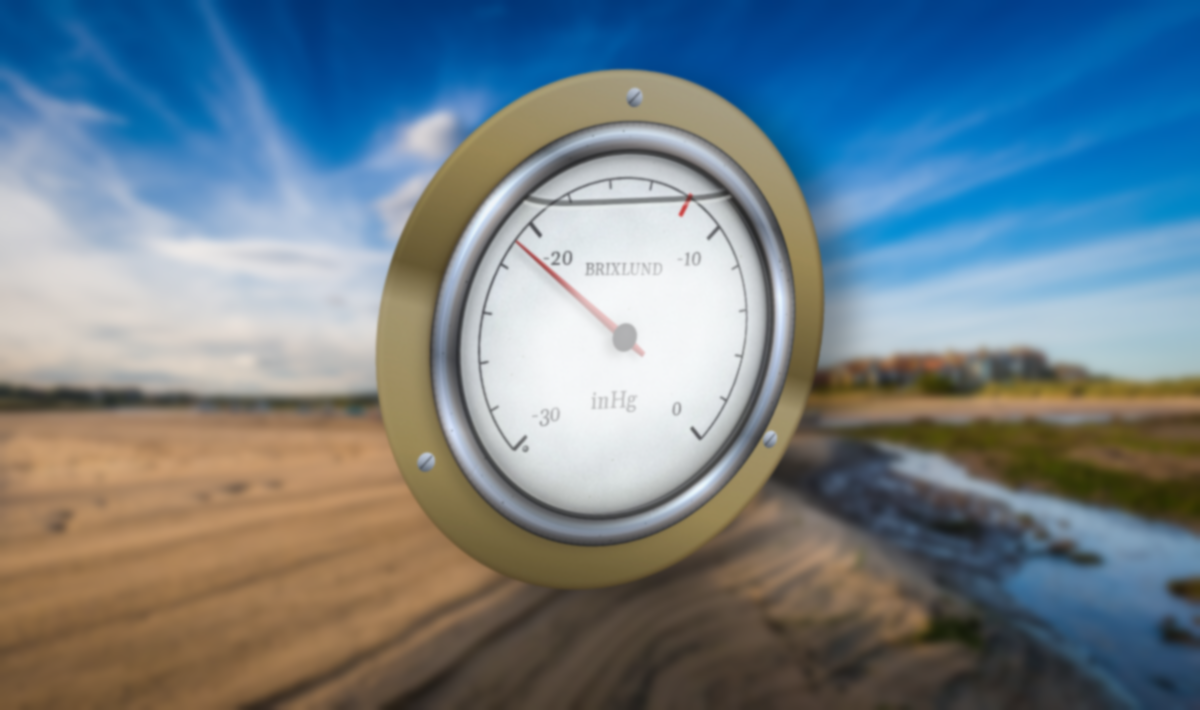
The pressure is inHg -21
